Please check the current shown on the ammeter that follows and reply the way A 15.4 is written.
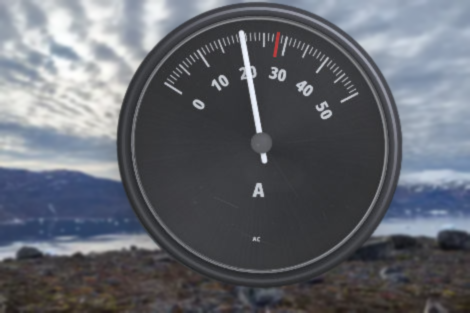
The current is A 20
